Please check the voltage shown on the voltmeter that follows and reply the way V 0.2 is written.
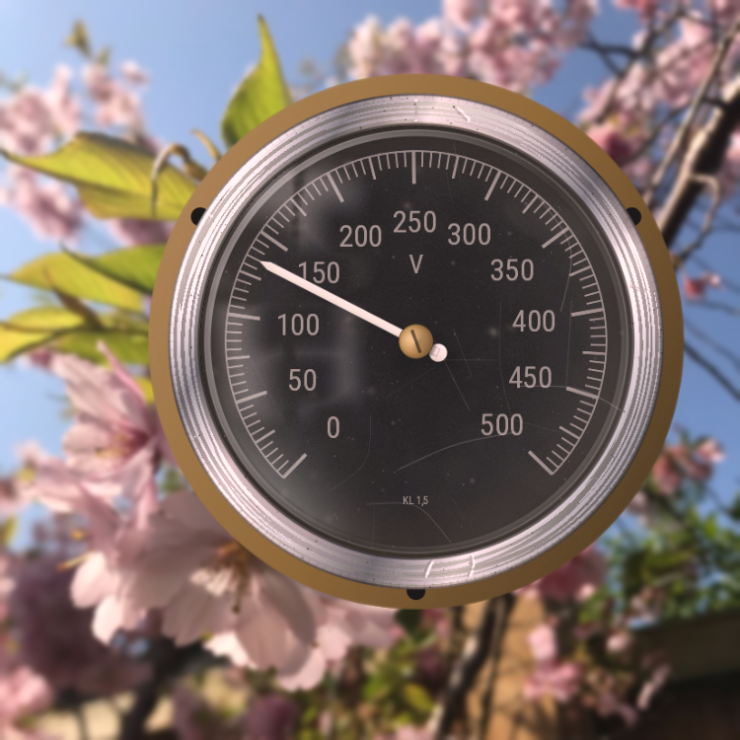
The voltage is V 135
